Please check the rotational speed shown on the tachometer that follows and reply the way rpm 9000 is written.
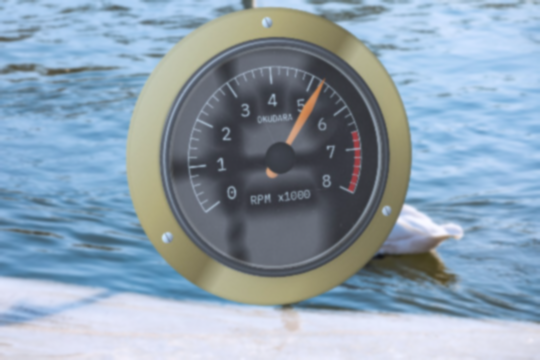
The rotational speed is rpm 5200
